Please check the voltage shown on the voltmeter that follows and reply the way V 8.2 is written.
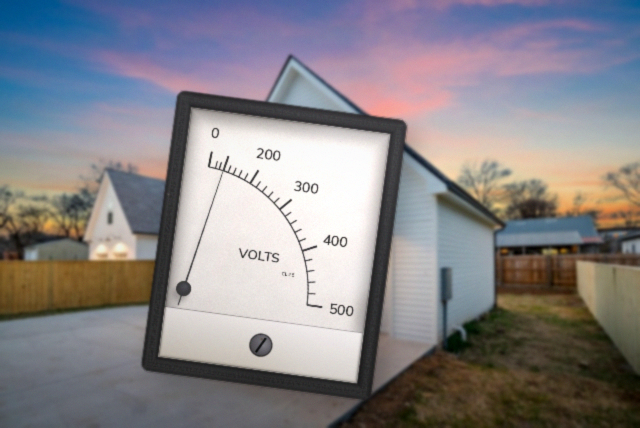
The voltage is V 100
